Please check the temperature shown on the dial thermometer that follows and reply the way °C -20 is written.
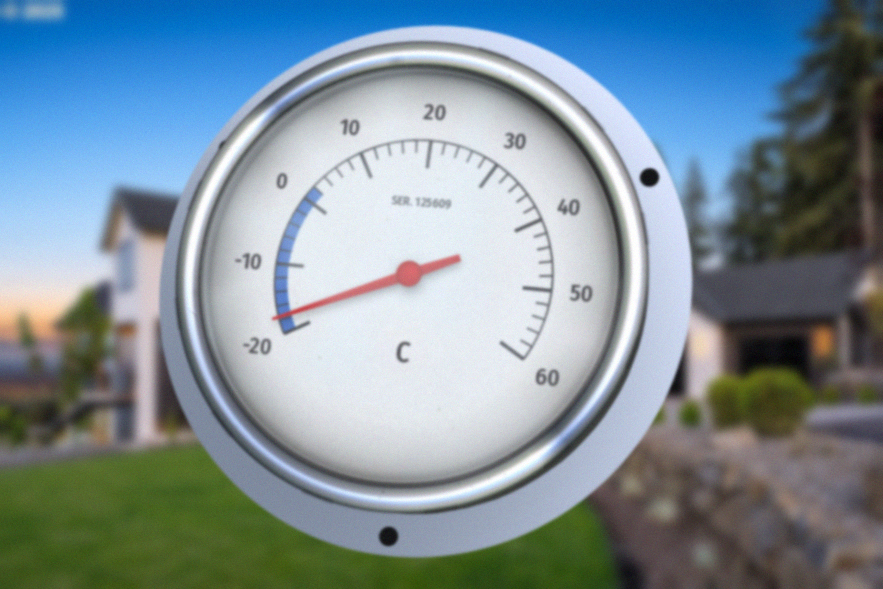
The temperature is °C -18
